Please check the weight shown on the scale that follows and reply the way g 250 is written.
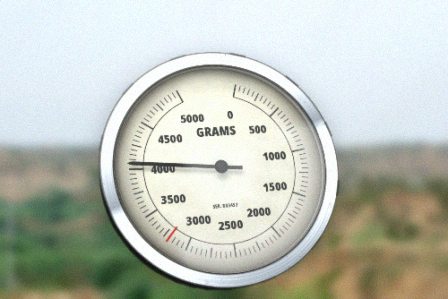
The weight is g 4050
